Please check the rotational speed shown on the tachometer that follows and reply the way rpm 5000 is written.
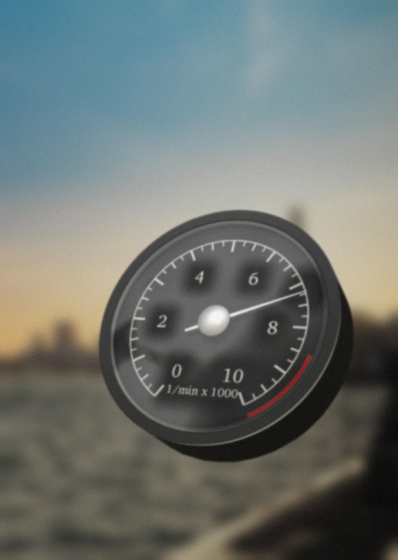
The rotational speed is rpm 7250
